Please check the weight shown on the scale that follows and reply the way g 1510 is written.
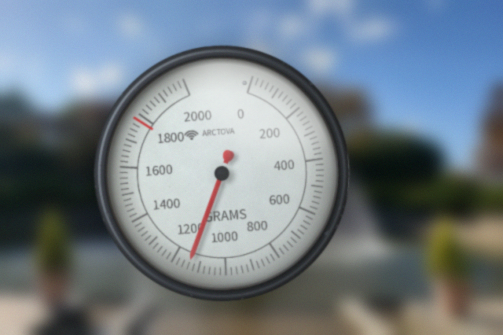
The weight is g 1140
